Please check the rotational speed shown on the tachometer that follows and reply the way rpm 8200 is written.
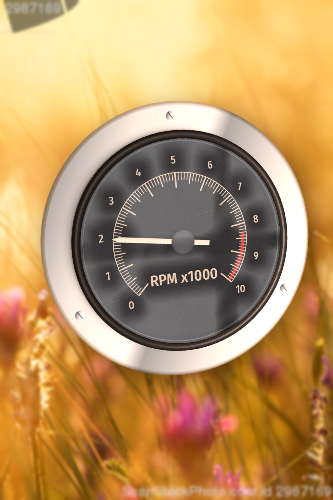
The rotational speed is rpm 2000
